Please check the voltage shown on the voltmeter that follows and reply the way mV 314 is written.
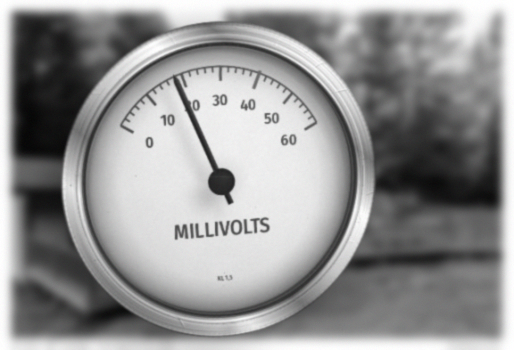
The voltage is mV 18
